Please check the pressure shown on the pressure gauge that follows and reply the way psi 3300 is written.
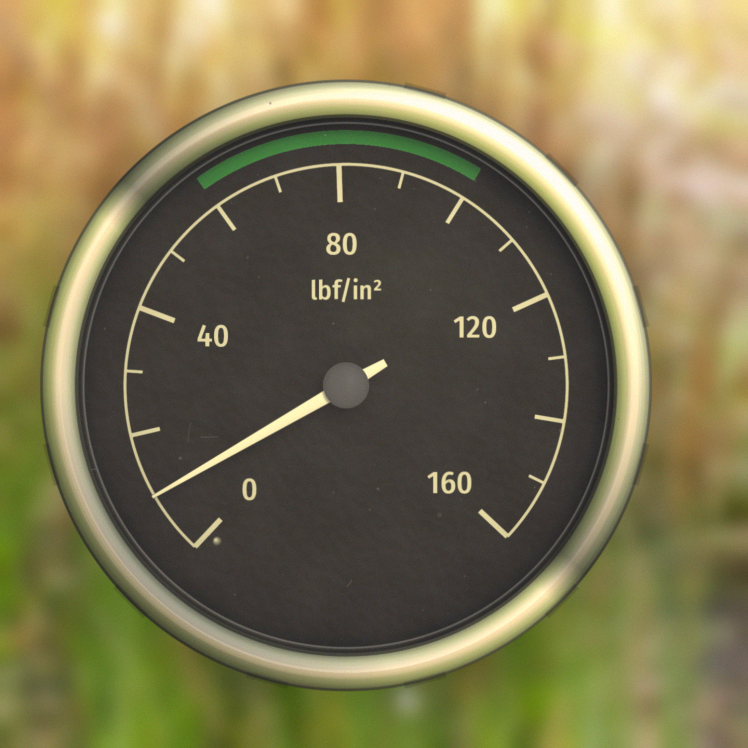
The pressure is psi 10
